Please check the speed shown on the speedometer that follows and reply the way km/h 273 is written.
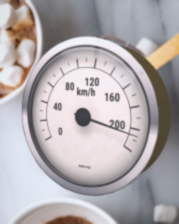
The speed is km/h 205
